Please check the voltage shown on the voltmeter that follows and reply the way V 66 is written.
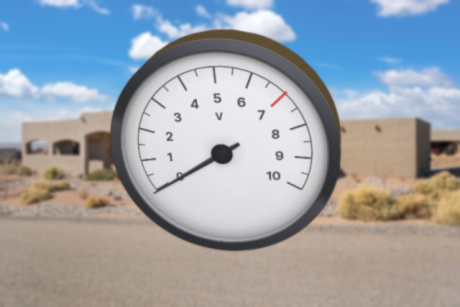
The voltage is V 0
